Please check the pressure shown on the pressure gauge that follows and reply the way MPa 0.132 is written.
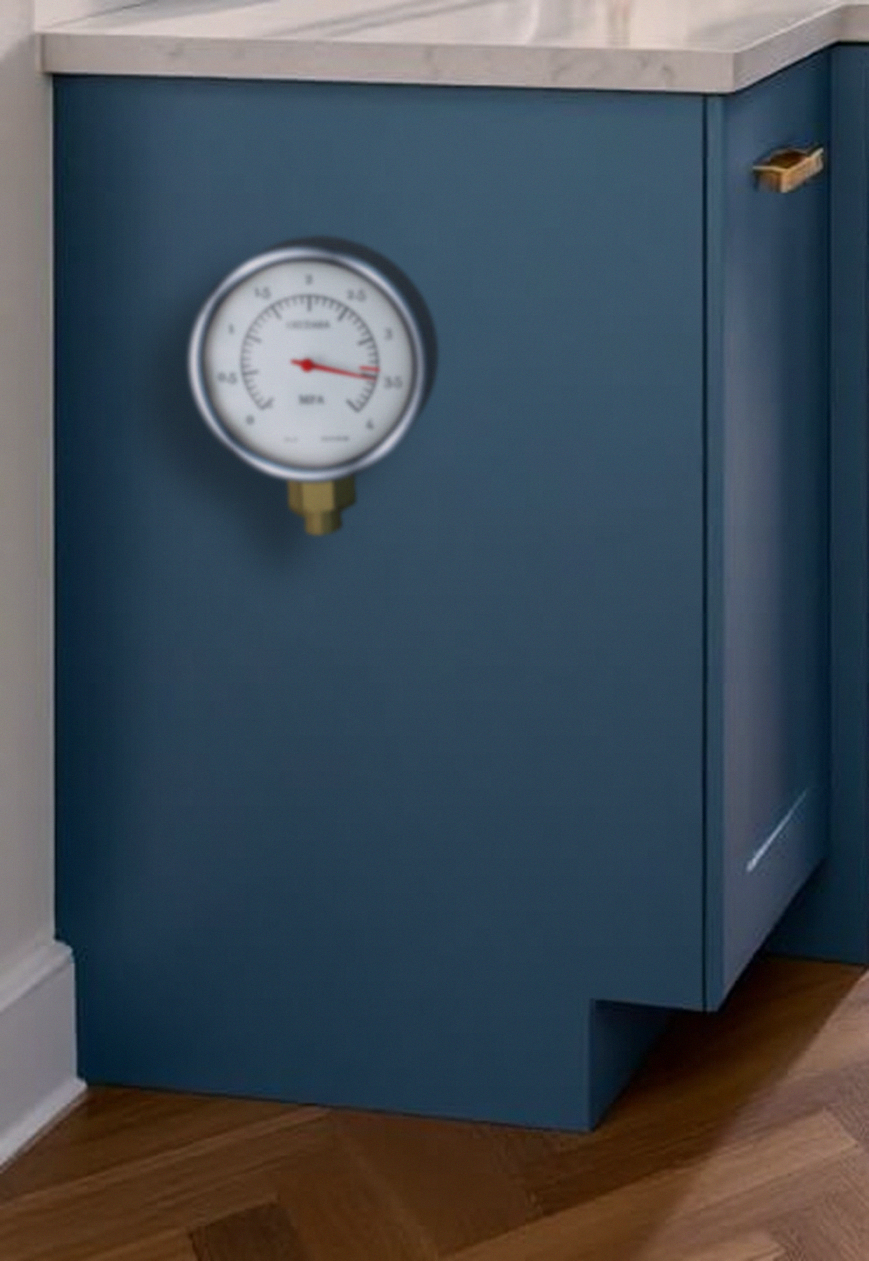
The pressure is MPa 3.5
